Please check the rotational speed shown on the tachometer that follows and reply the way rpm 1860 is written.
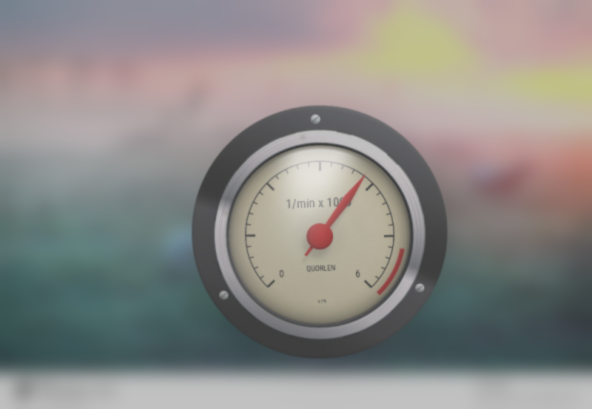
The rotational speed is rpm 3800
